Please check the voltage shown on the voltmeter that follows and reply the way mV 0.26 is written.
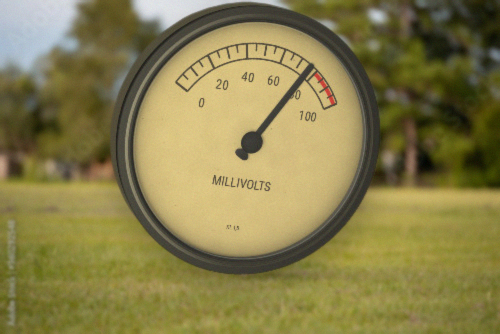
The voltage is mV 75
